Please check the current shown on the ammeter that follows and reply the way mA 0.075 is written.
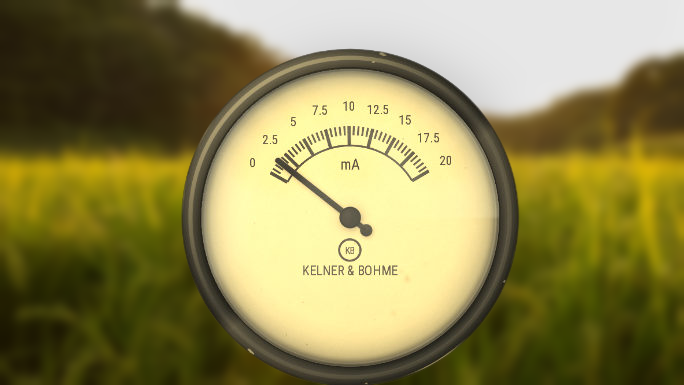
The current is mA 1.5
